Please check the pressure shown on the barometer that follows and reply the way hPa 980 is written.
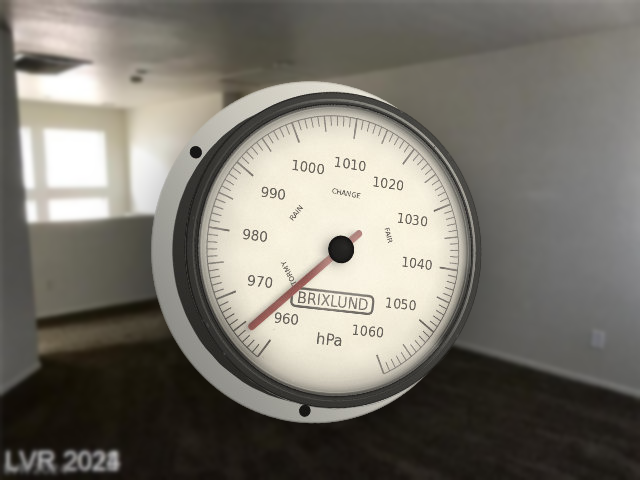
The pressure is hPa 964
